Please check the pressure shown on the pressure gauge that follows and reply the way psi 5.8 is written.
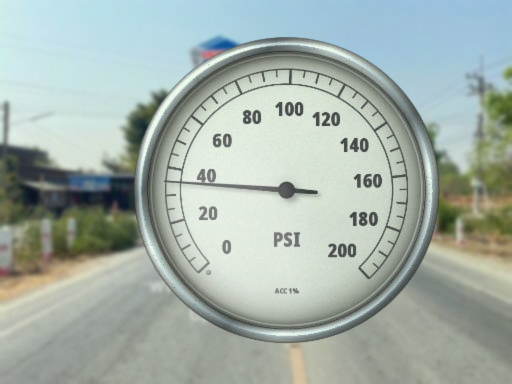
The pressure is psi 35
